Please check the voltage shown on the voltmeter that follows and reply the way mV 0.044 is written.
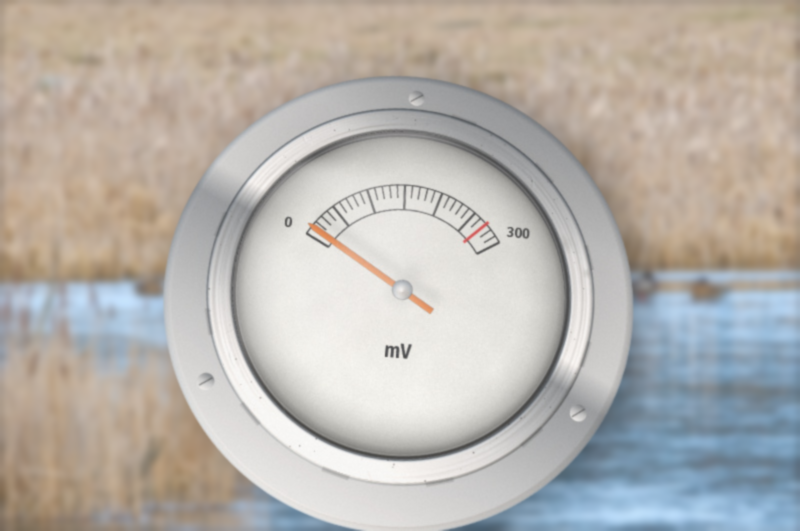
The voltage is mV 10
